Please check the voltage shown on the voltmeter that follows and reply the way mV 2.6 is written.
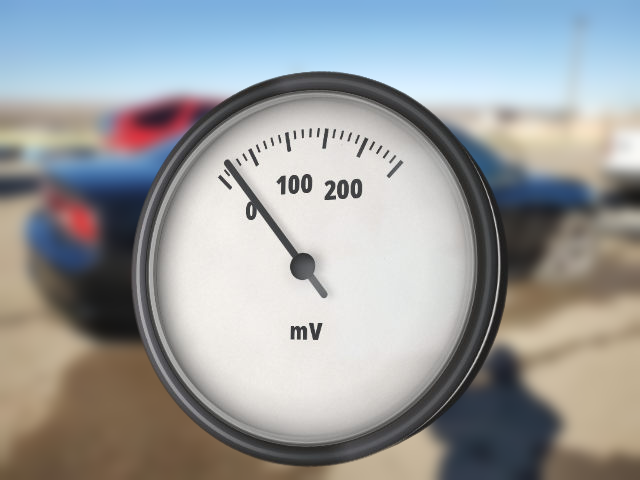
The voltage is mV 20
